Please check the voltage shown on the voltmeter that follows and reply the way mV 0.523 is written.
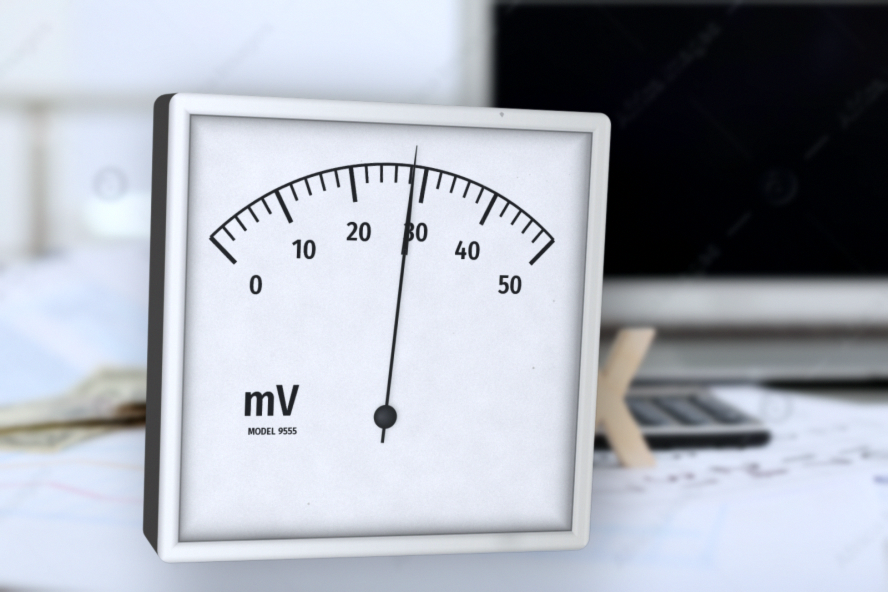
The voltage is mV 28
